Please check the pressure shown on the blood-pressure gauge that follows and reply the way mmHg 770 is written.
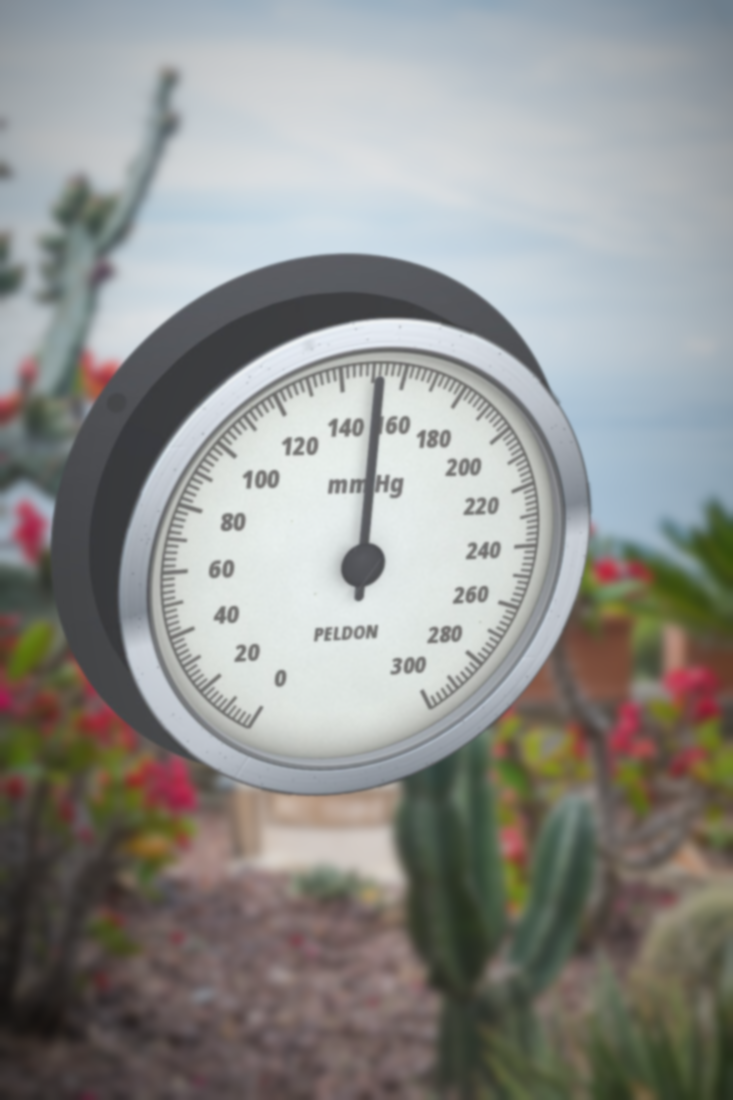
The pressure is mmHg 150
